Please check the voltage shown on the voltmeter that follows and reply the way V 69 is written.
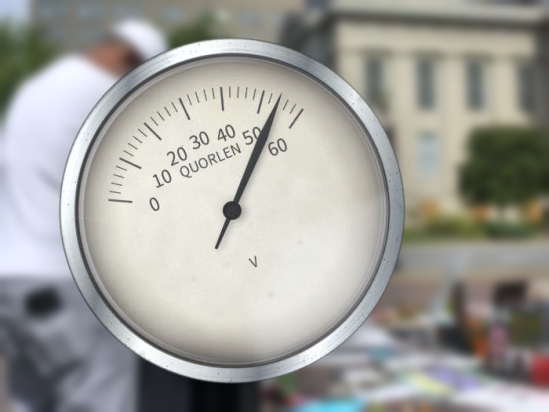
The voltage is V 54
